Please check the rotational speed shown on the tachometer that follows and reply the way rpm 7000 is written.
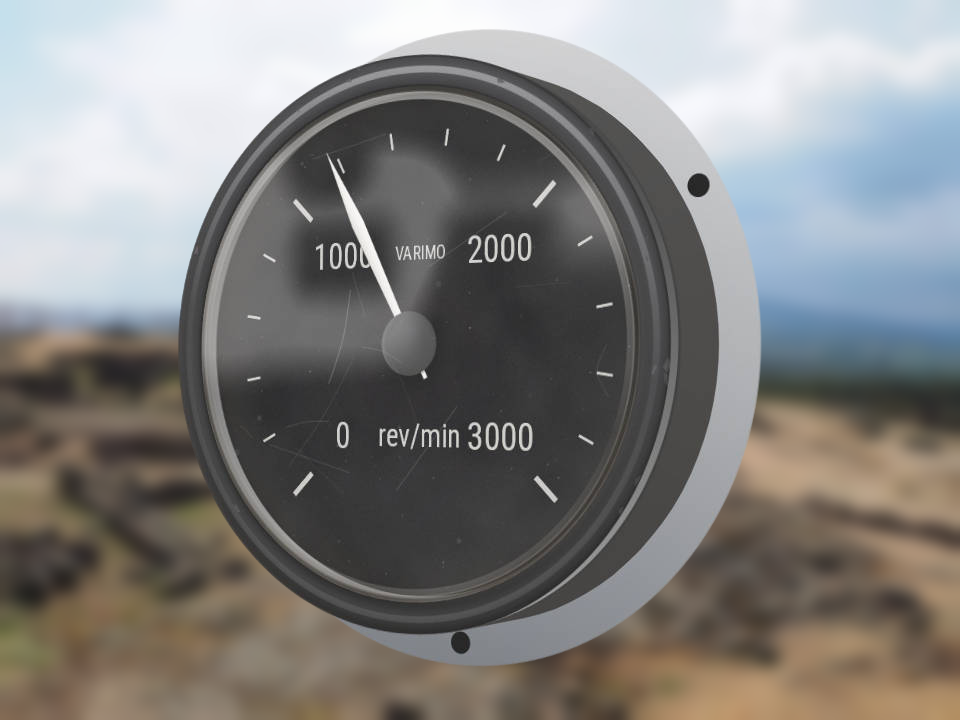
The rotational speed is rpm 1200
